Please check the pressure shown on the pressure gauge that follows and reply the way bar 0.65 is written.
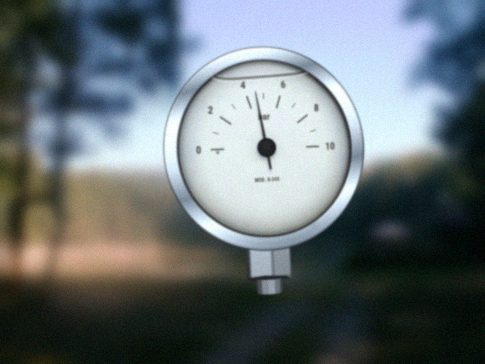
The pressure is bar 4.5
